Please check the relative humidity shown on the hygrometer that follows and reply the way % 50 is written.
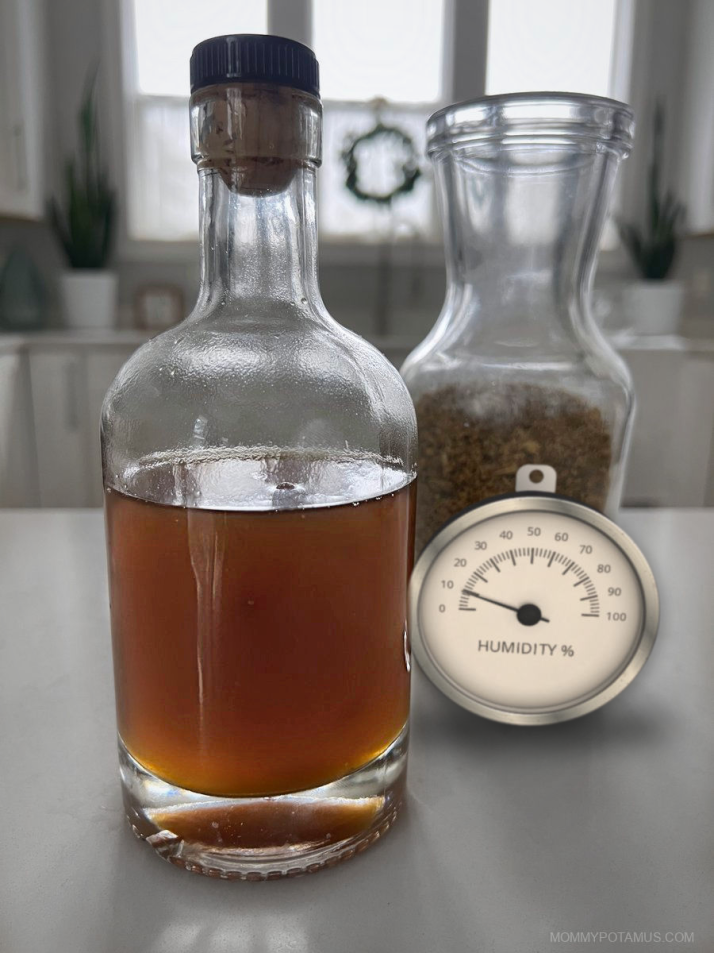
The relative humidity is % 10
